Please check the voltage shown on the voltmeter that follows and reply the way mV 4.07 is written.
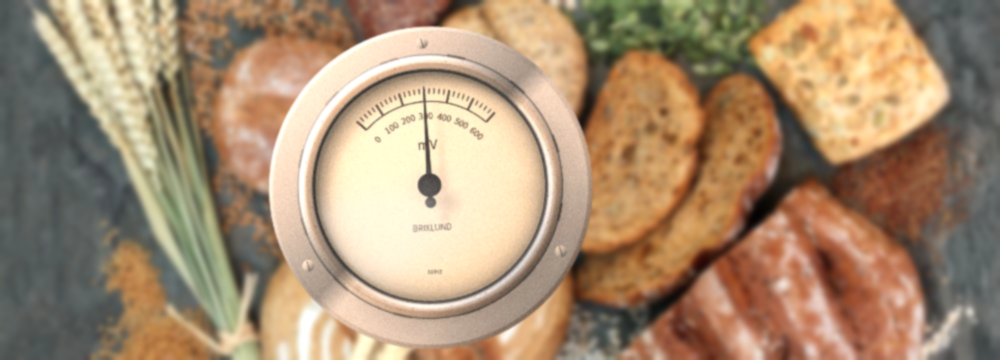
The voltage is mV 300
